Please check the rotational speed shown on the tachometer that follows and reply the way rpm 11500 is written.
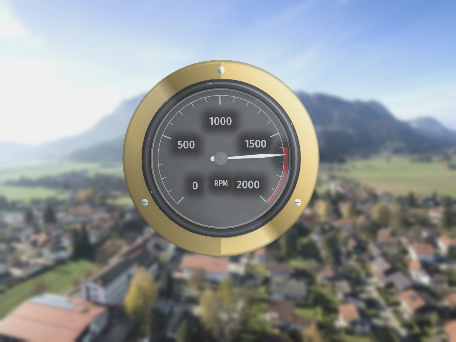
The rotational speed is rpm 1650
